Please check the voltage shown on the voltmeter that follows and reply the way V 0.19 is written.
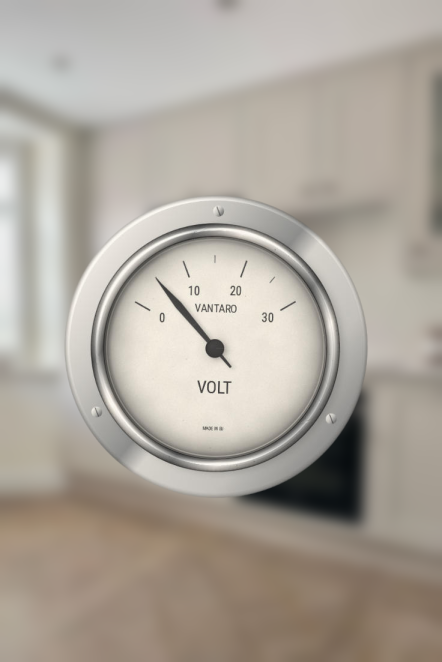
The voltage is V 5
